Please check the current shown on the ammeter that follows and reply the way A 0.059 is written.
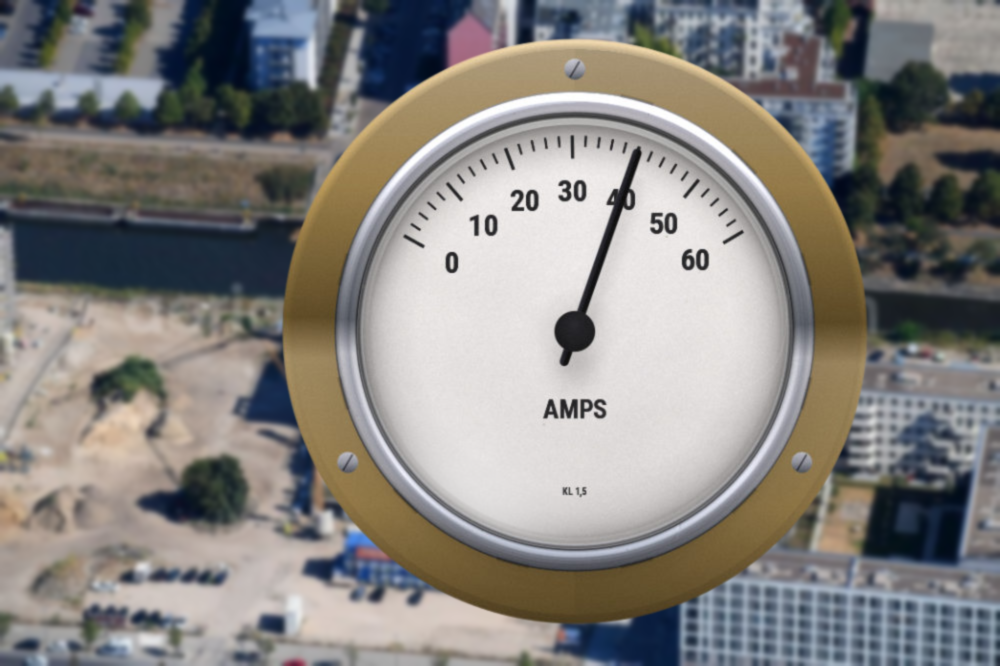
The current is A 40
